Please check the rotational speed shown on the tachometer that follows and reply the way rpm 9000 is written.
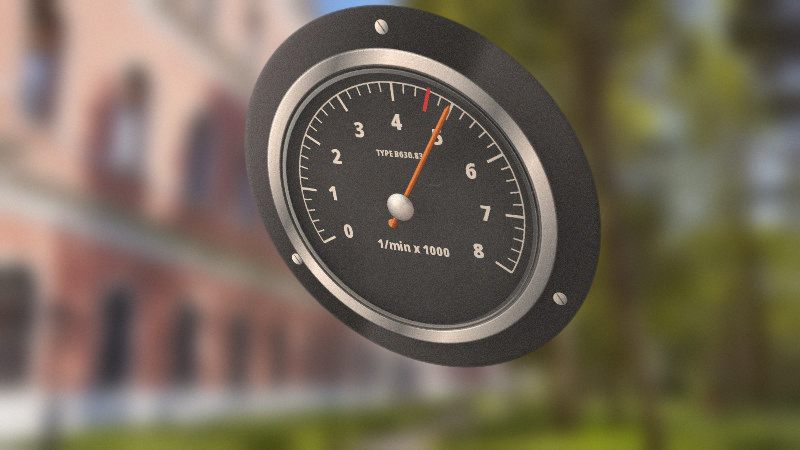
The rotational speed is rpm 5000
